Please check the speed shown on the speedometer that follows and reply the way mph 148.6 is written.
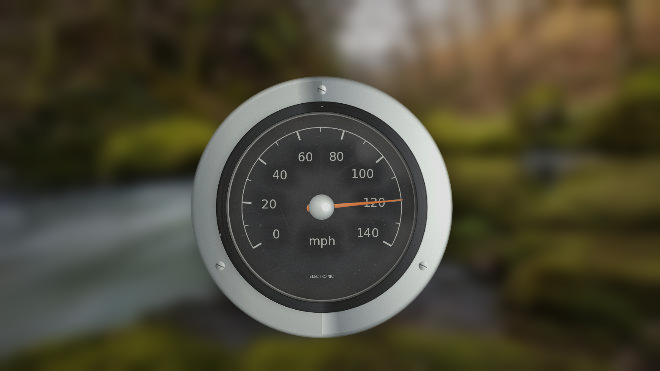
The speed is mph 120
